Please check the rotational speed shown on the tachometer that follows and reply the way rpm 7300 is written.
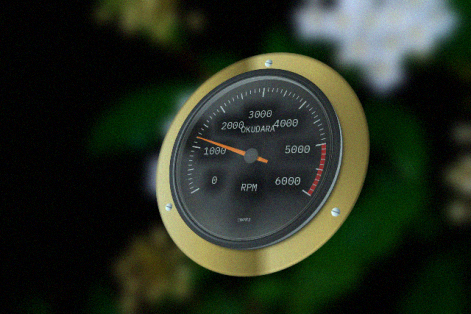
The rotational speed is rpm 1200
